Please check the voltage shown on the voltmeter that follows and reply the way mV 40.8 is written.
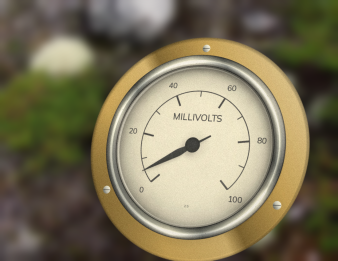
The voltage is mV 5
